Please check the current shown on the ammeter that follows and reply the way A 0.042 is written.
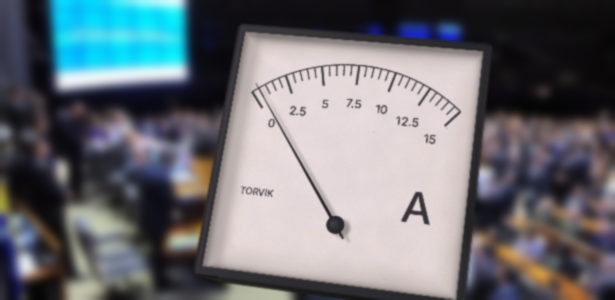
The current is A 0.5
